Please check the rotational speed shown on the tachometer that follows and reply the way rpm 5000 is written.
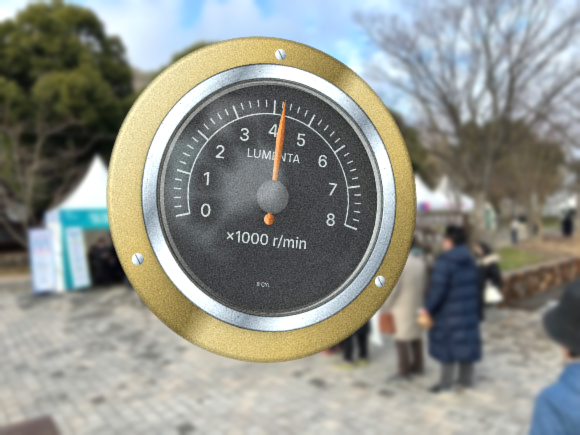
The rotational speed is rpm 4200
